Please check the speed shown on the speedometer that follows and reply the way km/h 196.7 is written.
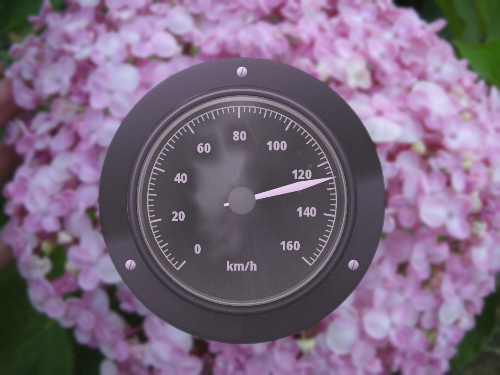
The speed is km/h 126
